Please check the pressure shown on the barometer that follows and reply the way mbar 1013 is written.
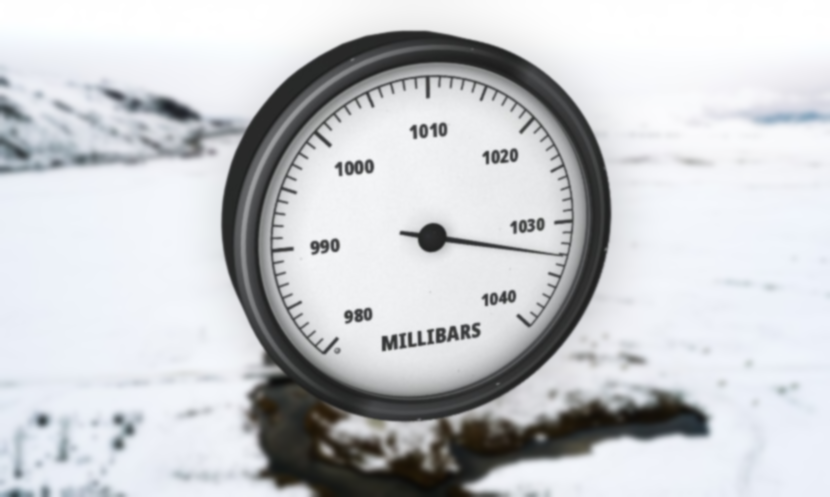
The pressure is mbar 1033
